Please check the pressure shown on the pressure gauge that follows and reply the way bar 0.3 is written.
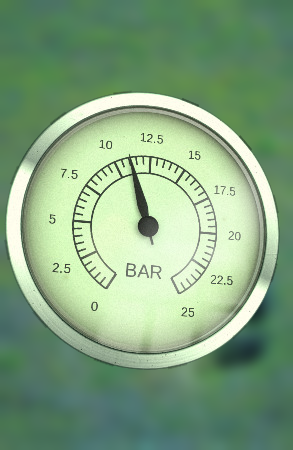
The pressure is bar 11
